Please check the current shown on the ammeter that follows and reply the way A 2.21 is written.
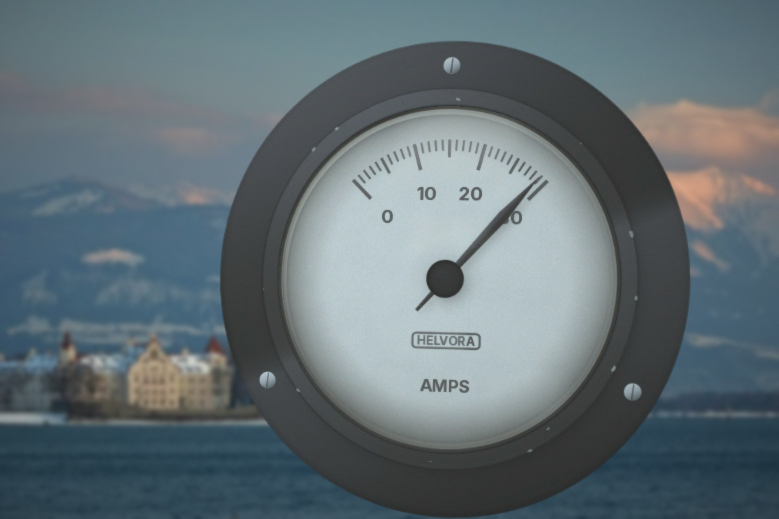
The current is A 29
